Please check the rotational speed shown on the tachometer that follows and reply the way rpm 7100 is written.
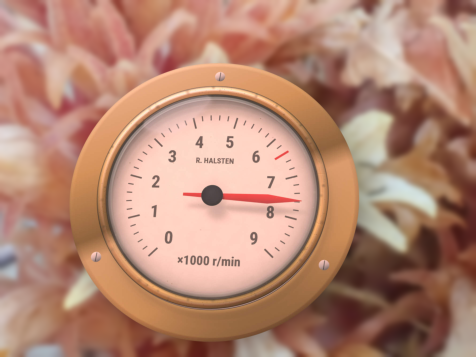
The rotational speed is rpm 7600
